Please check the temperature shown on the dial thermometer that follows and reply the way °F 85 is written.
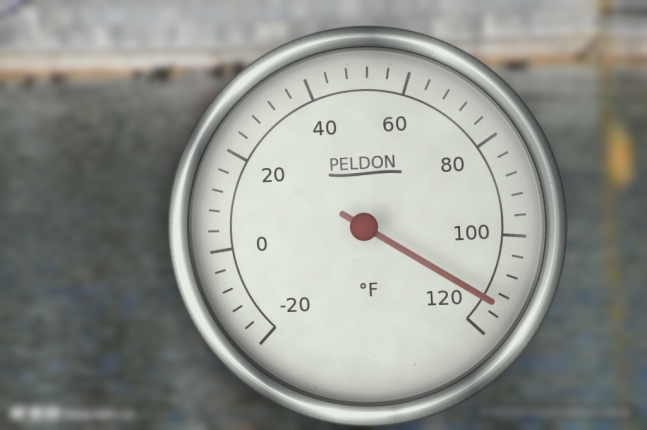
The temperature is °F 114
